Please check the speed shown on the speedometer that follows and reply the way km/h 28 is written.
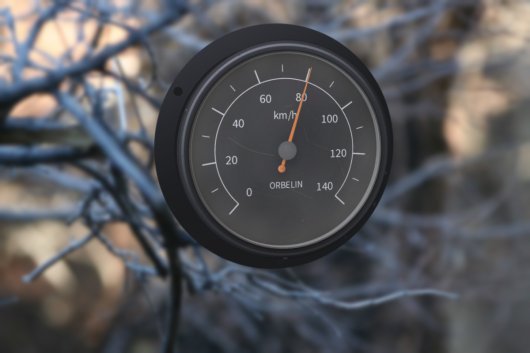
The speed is km/h 80
